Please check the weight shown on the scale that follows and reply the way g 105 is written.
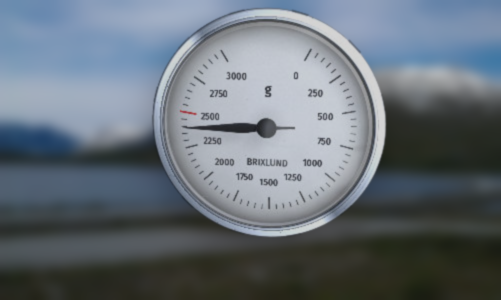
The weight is g 2400
